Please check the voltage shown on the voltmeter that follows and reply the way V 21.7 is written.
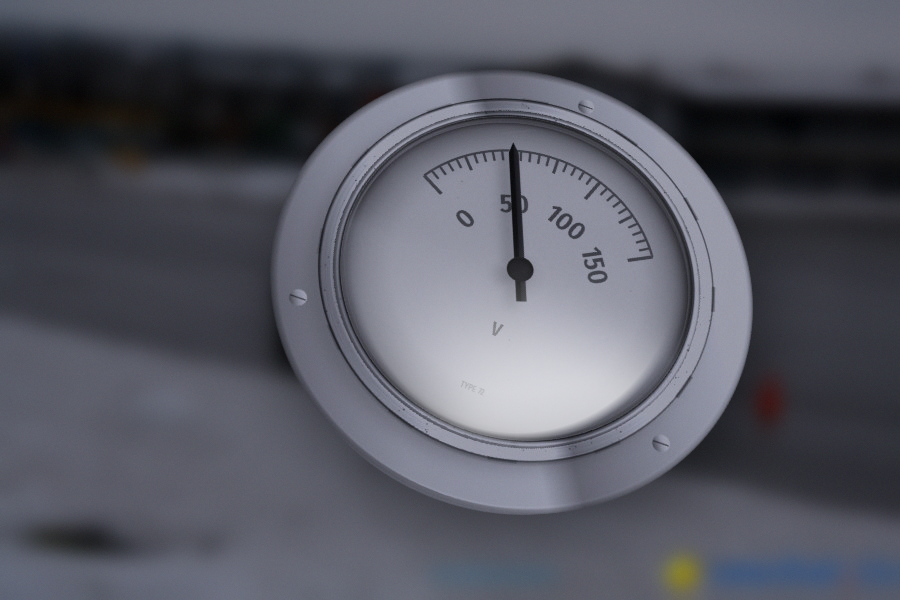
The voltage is V 50
